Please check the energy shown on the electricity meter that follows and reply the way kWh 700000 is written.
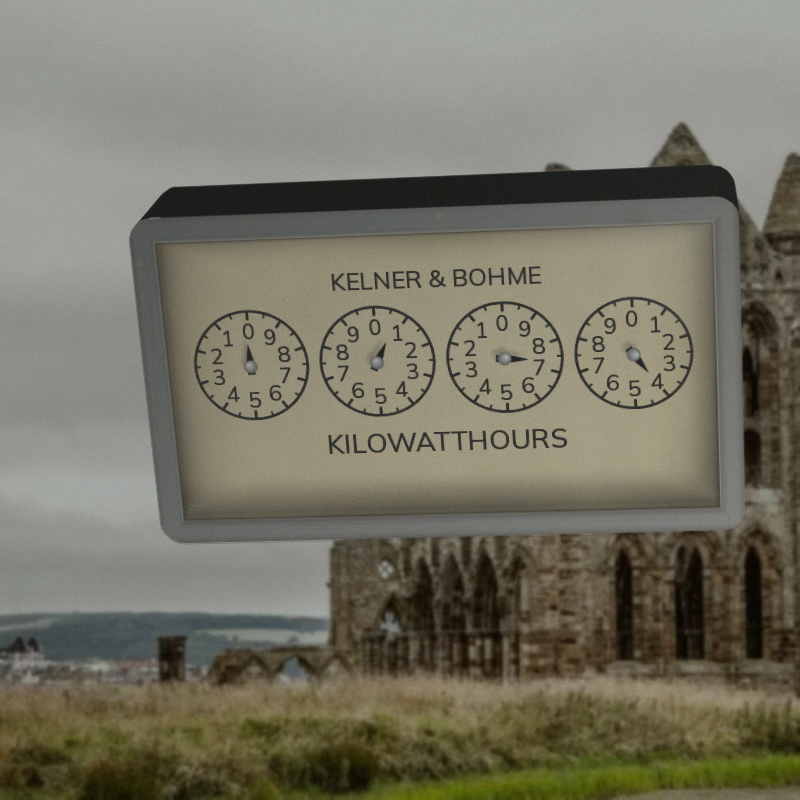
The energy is kWh 74
